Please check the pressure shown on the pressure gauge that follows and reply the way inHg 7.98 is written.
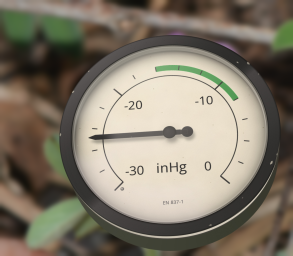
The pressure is inHg -25
